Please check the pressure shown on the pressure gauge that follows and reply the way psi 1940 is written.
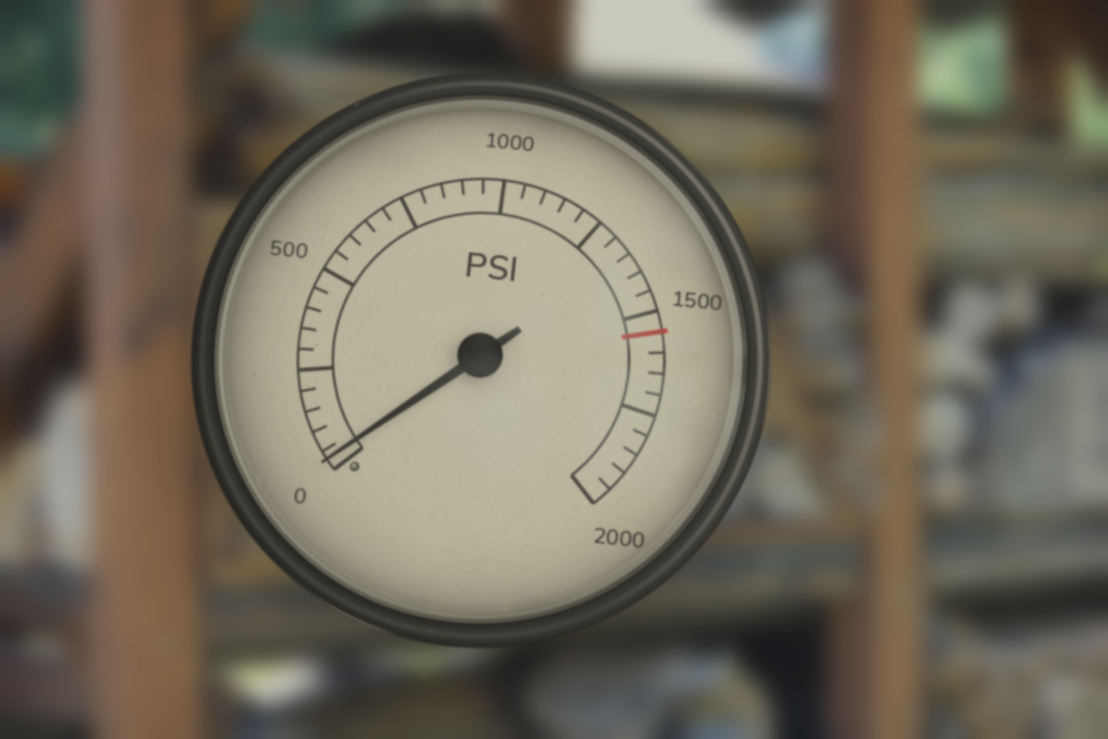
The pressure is psi 25
